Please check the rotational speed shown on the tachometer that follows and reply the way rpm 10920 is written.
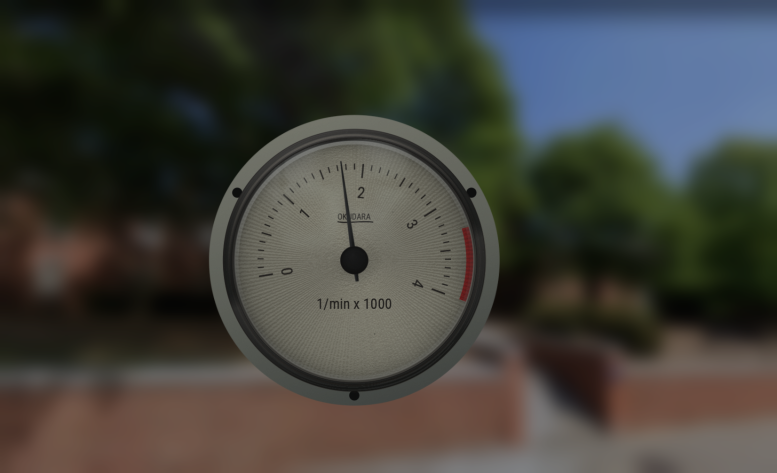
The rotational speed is rpm 1750
